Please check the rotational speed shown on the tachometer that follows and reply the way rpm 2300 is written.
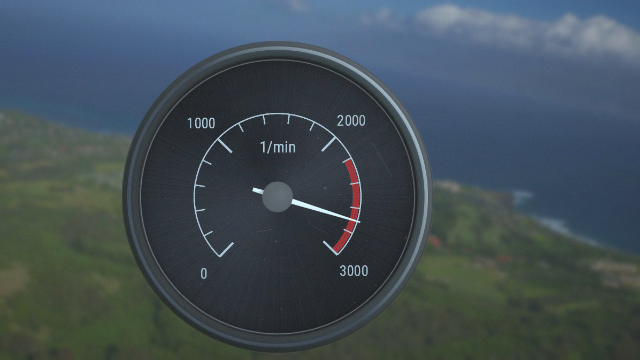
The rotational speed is rpm 2700
